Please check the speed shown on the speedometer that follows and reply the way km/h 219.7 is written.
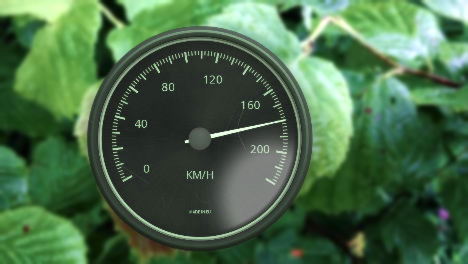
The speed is km/h 180
